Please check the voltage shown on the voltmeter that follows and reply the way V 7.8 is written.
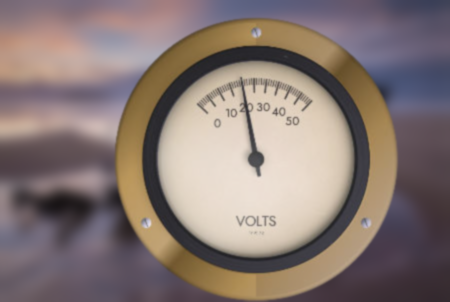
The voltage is V 20
